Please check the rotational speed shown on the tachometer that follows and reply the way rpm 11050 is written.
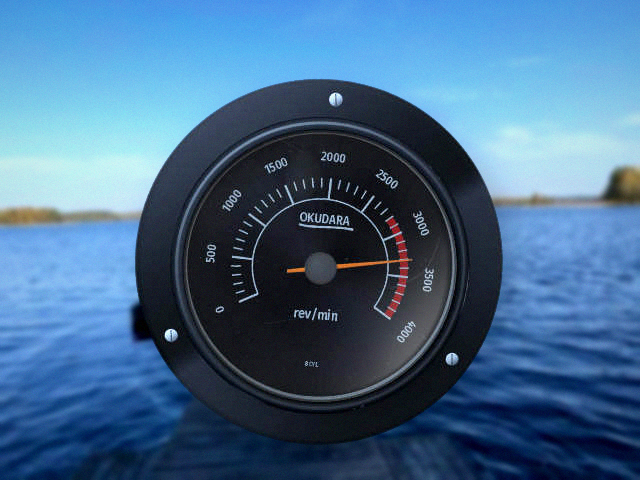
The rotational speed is rpm 3300
